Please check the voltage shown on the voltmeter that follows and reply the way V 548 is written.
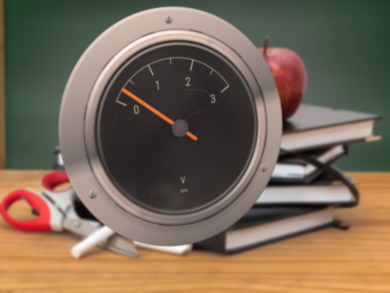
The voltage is V 0.25
